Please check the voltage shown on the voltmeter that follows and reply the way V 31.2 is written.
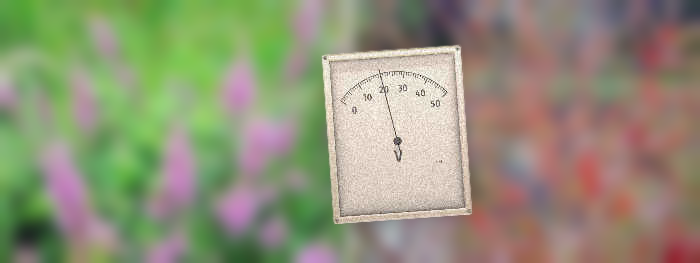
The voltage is V 20
